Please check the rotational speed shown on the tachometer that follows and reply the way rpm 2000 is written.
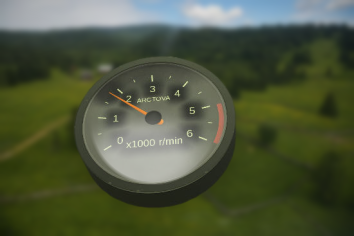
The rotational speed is rpm 1750
